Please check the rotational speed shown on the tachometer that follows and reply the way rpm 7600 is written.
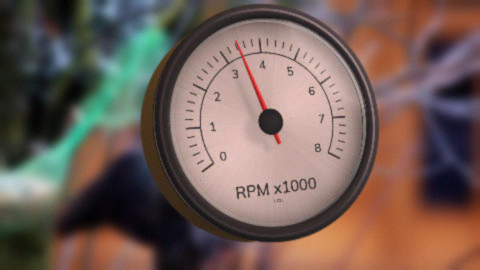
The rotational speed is rpm 3400
